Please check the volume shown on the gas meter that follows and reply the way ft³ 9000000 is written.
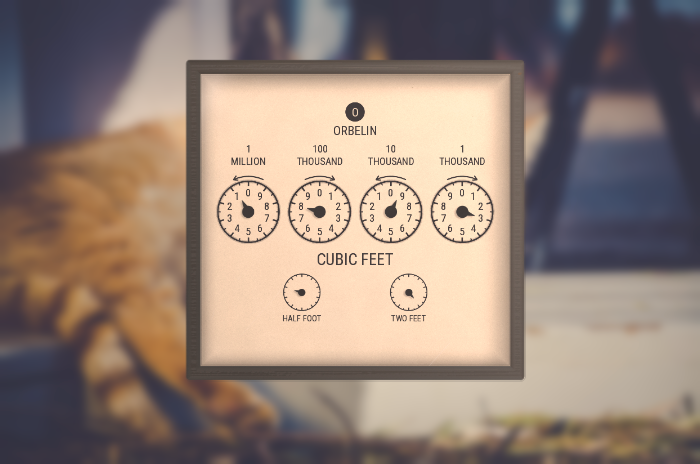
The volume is ft³ 79300
